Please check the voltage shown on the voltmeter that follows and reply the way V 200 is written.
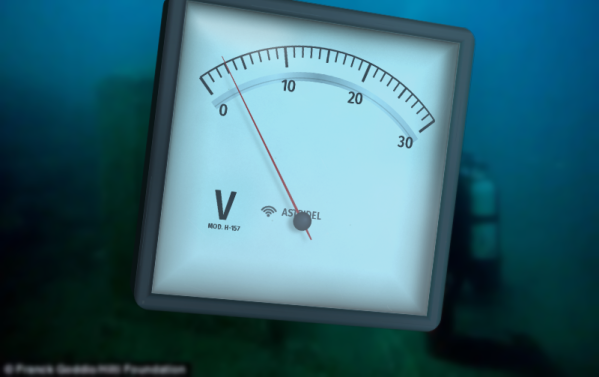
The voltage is V 3
